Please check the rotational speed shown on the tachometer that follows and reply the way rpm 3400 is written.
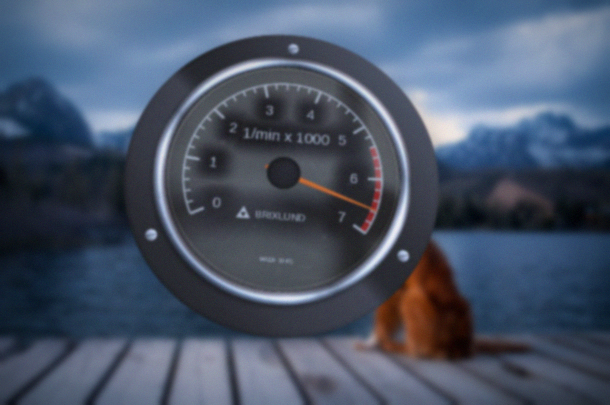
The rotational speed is rpm 6600
